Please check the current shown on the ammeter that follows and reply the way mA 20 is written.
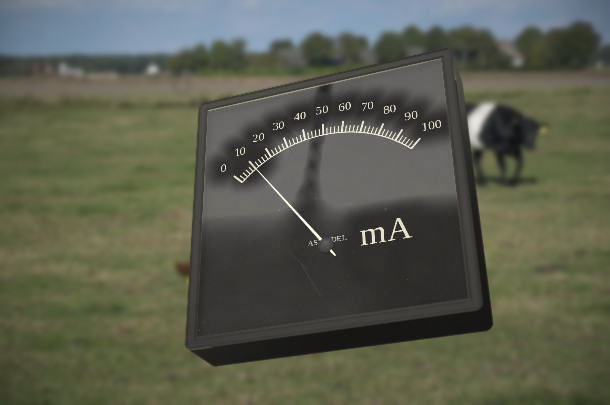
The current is mA 10
